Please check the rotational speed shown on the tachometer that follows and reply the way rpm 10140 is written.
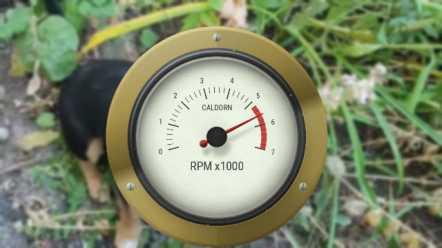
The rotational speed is rpm 5600
